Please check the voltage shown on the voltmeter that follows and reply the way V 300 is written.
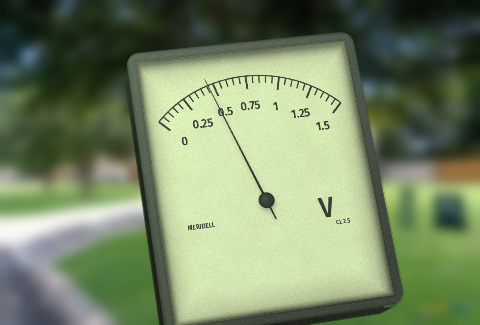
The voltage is V 0.45
